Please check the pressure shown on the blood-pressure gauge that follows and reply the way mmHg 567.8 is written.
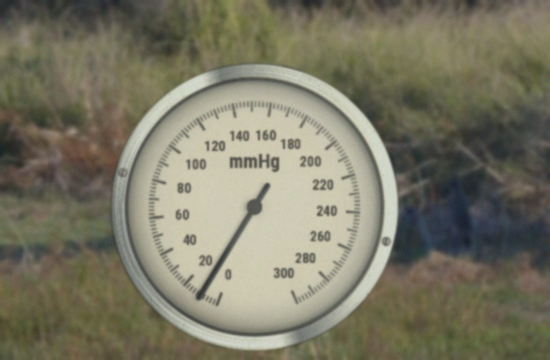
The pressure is mmHg 10
